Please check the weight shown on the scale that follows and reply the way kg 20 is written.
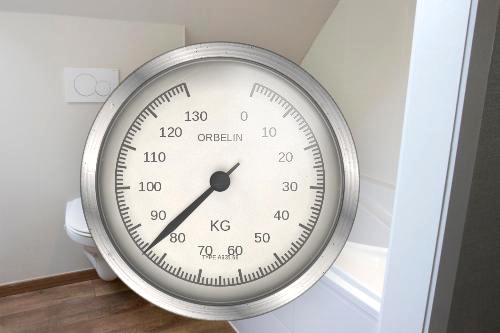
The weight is kg 84
